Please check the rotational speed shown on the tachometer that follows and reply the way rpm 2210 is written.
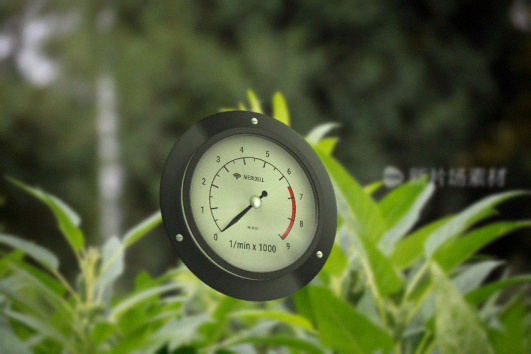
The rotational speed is rpm 0
